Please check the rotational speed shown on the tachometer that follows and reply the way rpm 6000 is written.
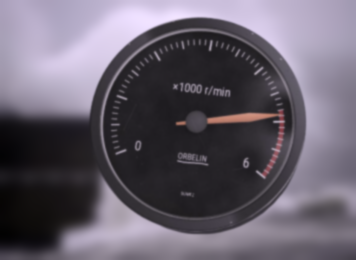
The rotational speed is rpm 4900
